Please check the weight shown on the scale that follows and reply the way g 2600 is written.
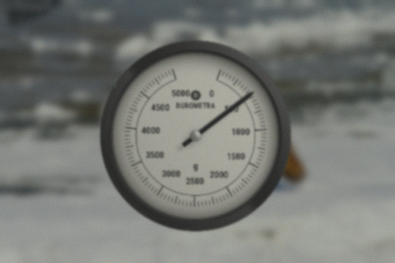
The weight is g 500
